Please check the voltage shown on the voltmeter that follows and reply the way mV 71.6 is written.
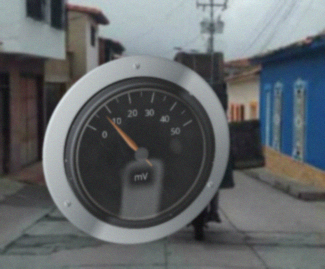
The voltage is mV 7.5
